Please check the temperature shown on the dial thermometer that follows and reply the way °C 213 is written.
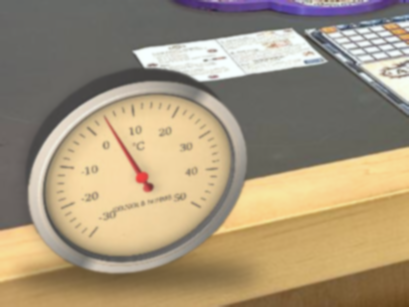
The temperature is °C 4
